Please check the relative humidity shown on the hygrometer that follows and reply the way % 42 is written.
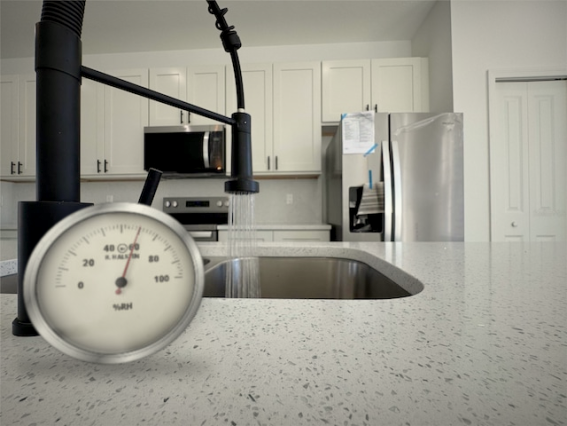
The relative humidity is % 60
